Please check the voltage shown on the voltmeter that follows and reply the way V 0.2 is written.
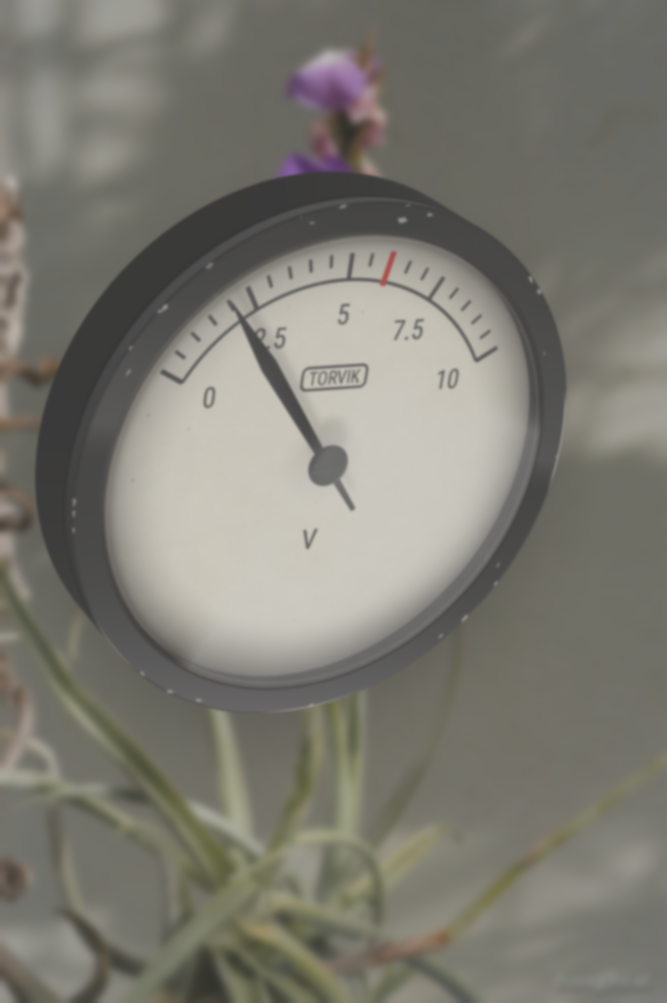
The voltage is V 2
